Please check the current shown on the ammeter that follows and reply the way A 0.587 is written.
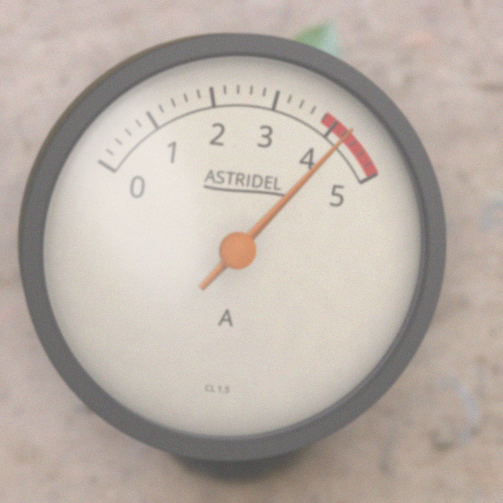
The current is A 4.2
